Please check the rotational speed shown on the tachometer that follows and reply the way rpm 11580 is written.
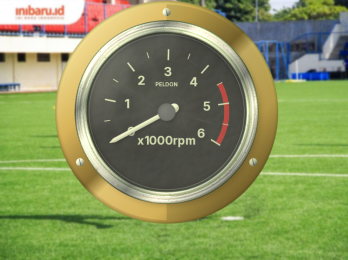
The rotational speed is rpm 0
